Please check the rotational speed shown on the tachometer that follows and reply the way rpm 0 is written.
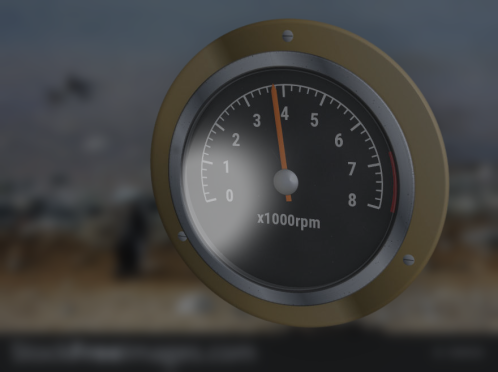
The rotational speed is rpm 3800
